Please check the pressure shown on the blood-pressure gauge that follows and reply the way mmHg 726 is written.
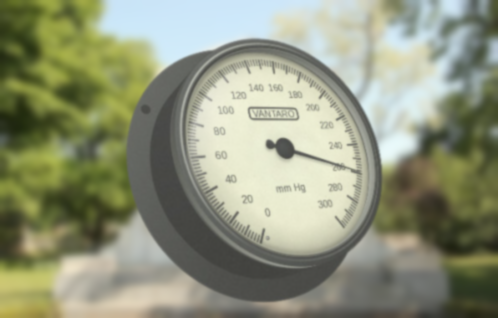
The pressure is mmHg 260
